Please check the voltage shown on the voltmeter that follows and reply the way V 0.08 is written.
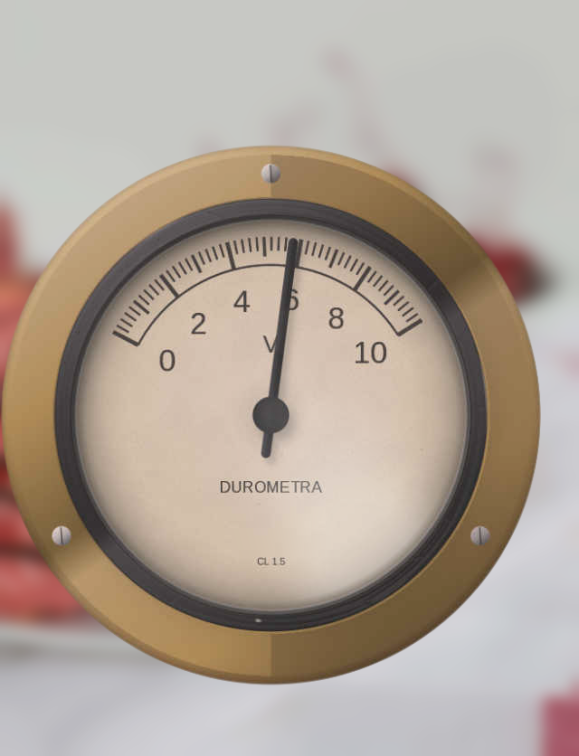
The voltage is V 5.8
